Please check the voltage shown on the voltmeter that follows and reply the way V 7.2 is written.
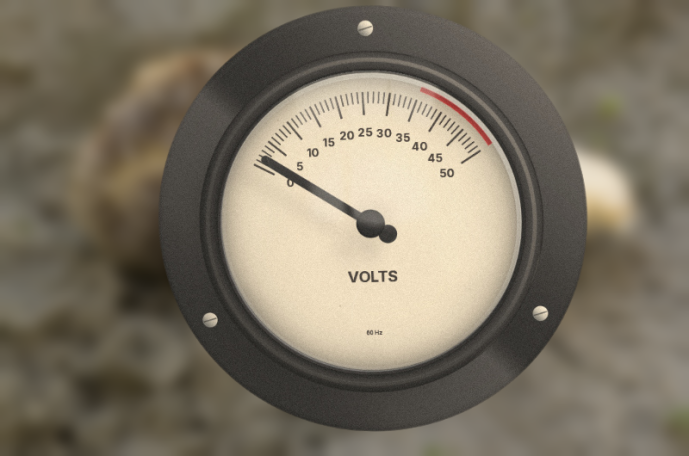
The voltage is V 2
